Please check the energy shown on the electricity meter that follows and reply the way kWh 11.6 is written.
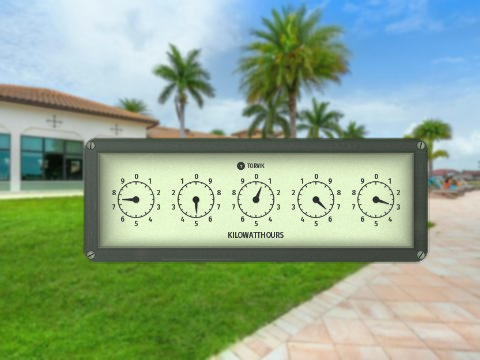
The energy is kWh 75063
